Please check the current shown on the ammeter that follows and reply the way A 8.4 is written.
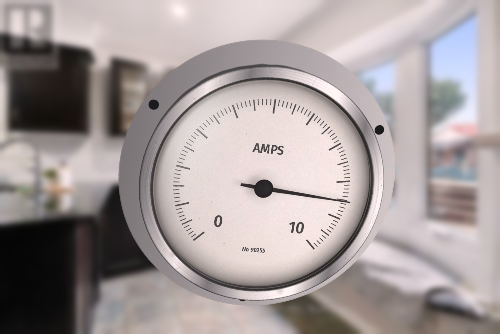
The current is A 8.5
